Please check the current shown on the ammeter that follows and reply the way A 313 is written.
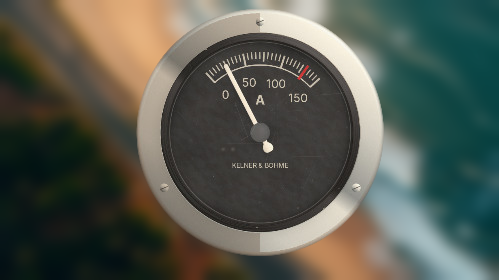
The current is A 25
